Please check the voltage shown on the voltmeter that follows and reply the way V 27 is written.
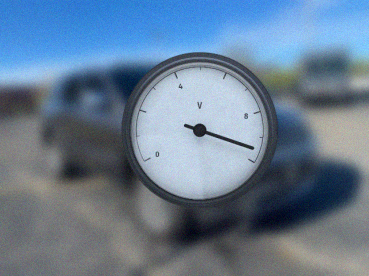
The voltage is V 9.5
